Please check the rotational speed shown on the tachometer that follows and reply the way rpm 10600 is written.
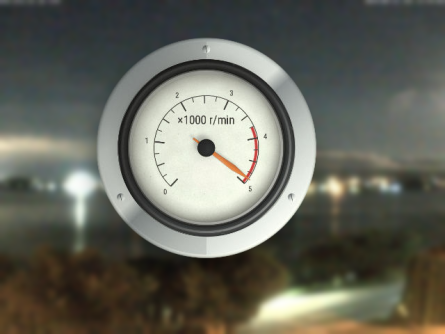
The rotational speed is rpm 4875
